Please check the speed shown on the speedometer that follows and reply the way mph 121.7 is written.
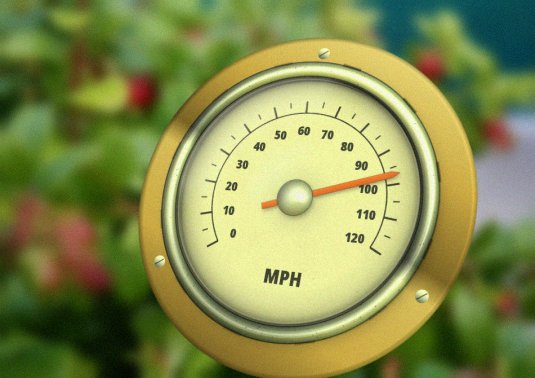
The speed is mph 97.5
